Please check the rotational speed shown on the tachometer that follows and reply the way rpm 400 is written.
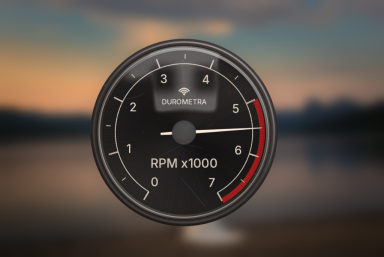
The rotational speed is rpm 5500
